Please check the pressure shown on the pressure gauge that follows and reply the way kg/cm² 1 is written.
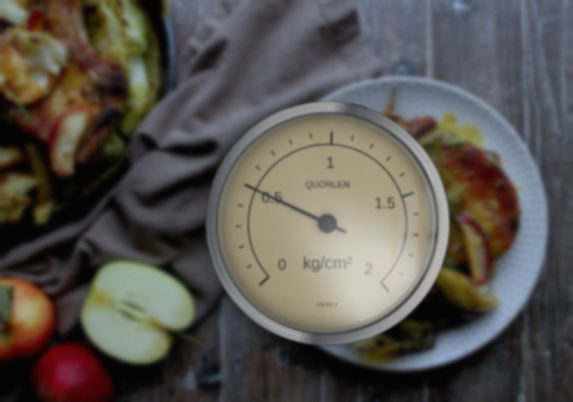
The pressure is kg/cm² 0.5
